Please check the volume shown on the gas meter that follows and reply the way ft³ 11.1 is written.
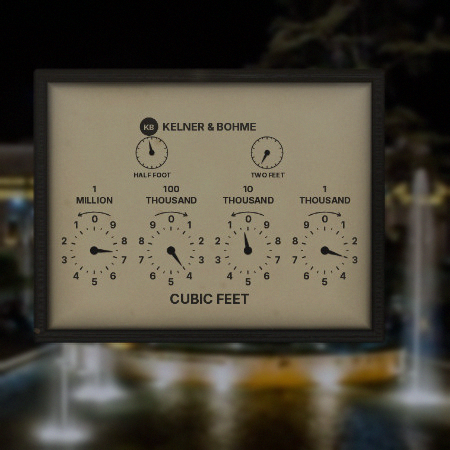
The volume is ft³ 740300
